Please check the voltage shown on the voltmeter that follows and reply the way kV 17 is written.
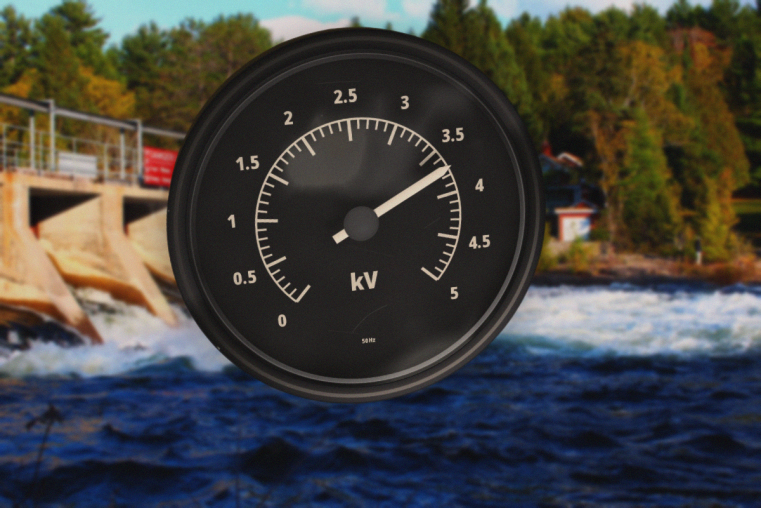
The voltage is kV 3.7
